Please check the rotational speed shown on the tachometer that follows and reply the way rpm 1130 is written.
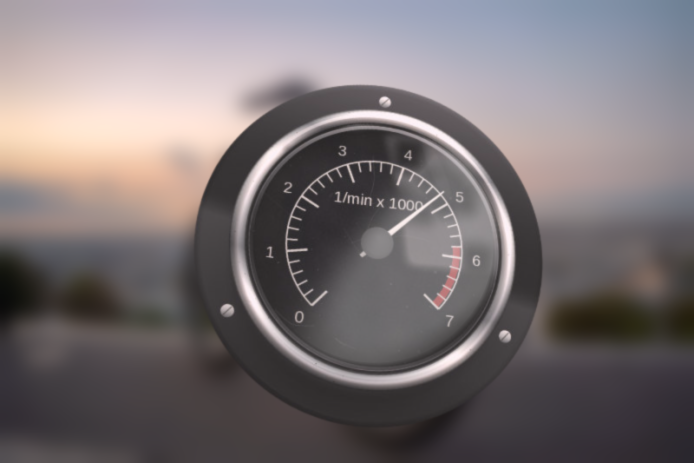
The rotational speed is rpm 4800
